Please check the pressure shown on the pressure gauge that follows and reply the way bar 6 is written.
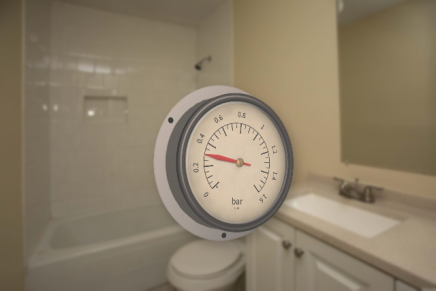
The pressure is bar 0.3
